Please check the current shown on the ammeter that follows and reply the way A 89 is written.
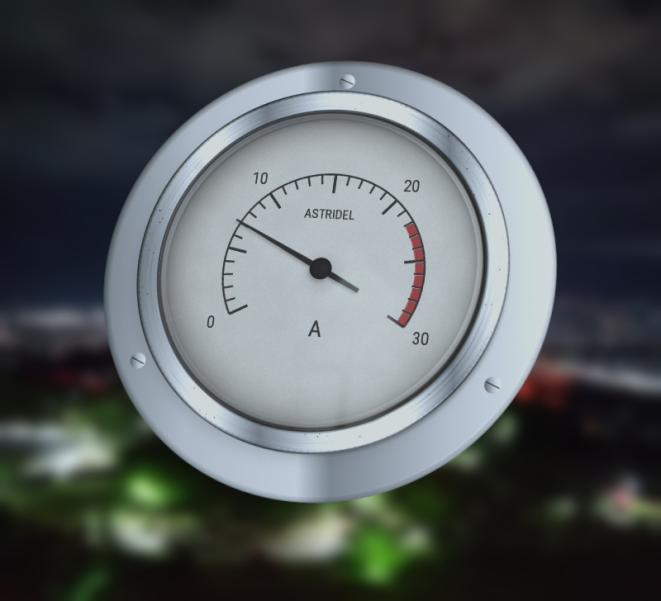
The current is A 7
